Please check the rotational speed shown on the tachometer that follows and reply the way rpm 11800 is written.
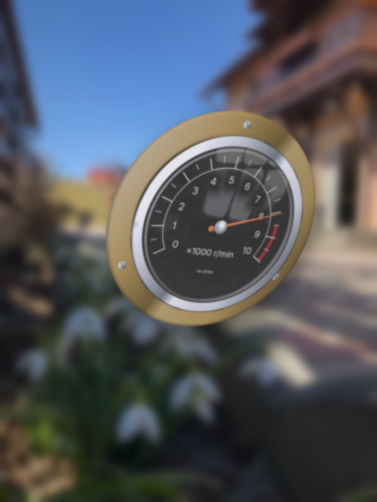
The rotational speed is rpm 8000
